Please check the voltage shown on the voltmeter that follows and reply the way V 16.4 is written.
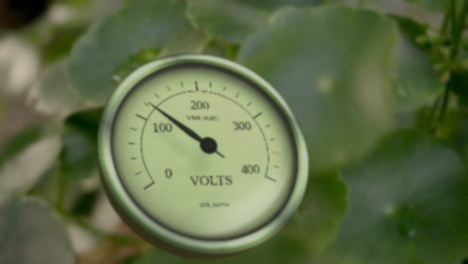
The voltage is V 120
